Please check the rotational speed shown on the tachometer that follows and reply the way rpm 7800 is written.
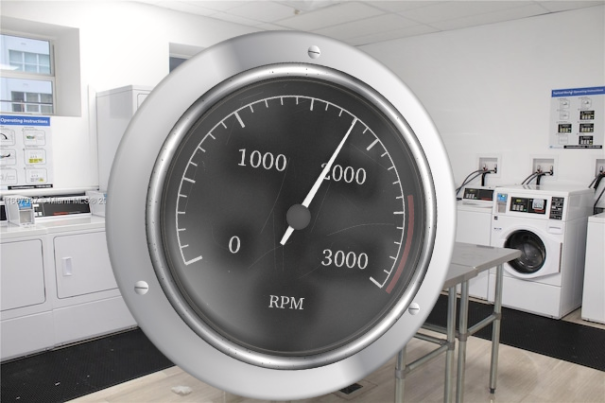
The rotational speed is rpm 1800
